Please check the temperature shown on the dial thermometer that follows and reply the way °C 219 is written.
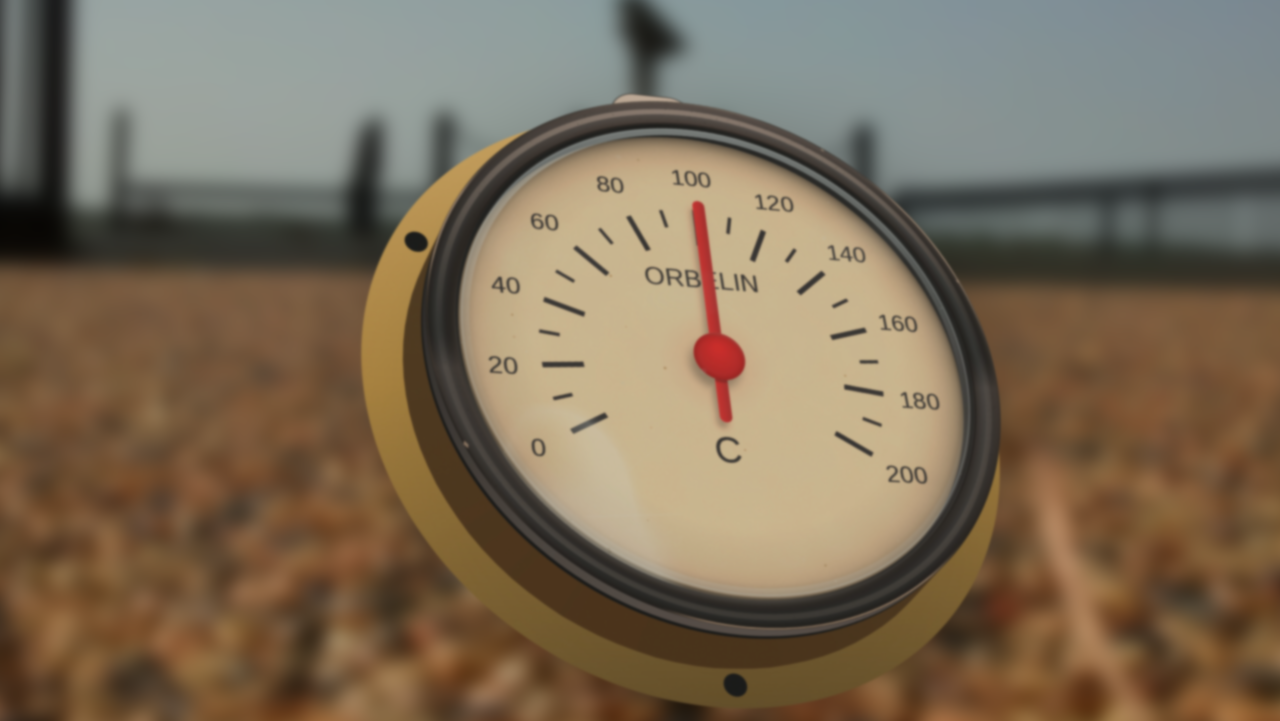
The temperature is °C 100
